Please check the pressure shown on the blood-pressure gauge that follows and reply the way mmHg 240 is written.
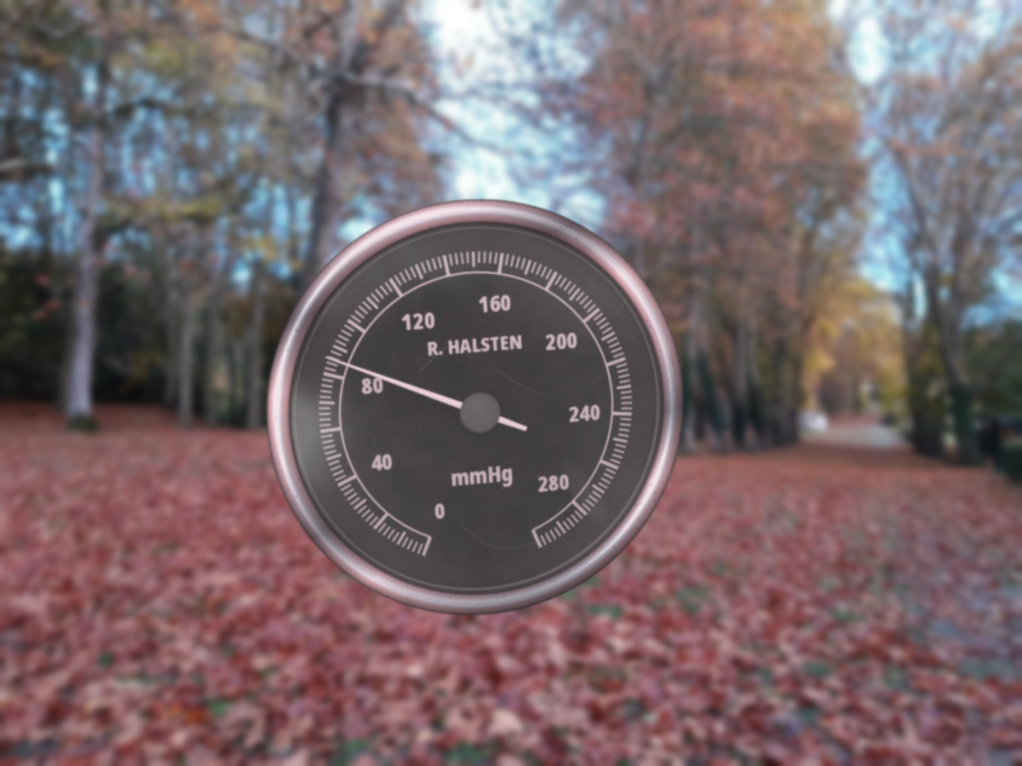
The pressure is mmHg 86
